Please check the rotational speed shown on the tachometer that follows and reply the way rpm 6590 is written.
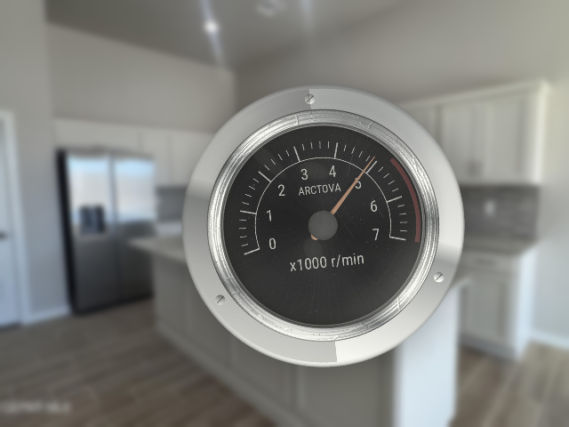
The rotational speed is rpm 4900
